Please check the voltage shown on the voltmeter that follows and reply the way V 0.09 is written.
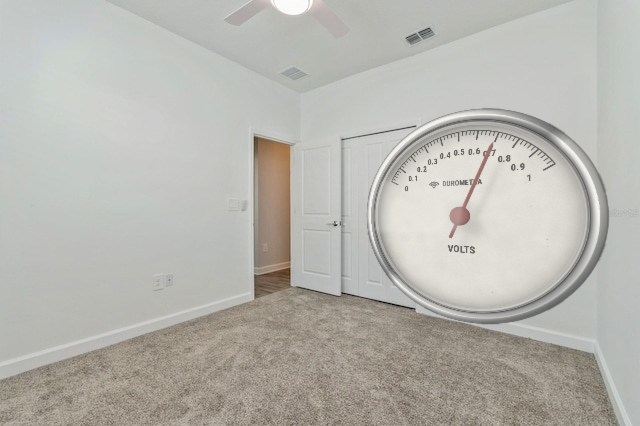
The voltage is V 0.7
